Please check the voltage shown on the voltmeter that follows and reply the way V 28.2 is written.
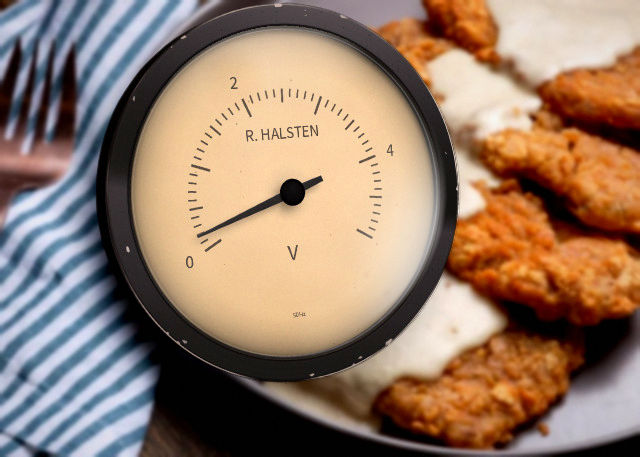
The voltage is V 0.2
